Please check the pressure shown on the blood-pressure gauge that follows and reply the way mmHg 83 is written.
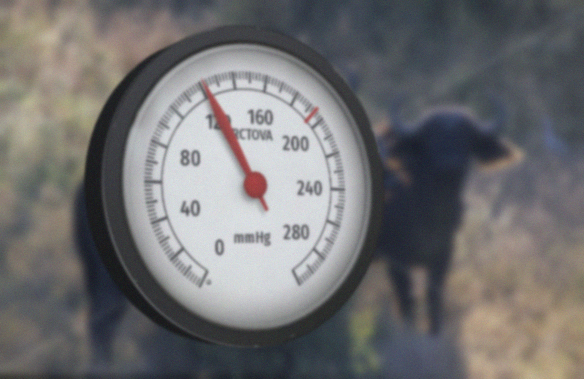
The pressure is mmHg 120
